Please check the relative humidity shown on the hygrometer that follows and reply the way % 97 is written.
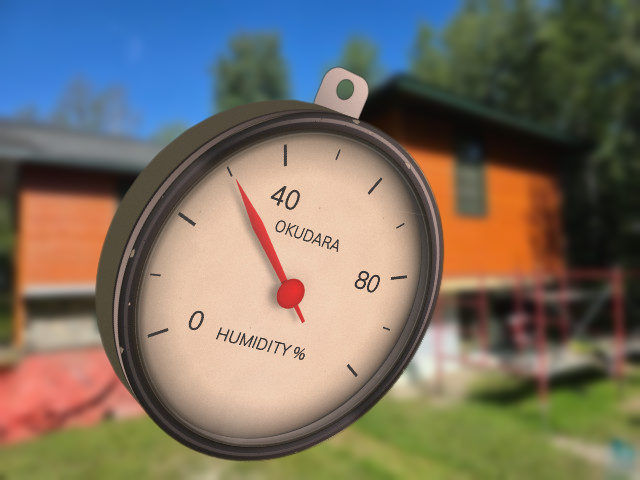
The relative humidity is % 30
